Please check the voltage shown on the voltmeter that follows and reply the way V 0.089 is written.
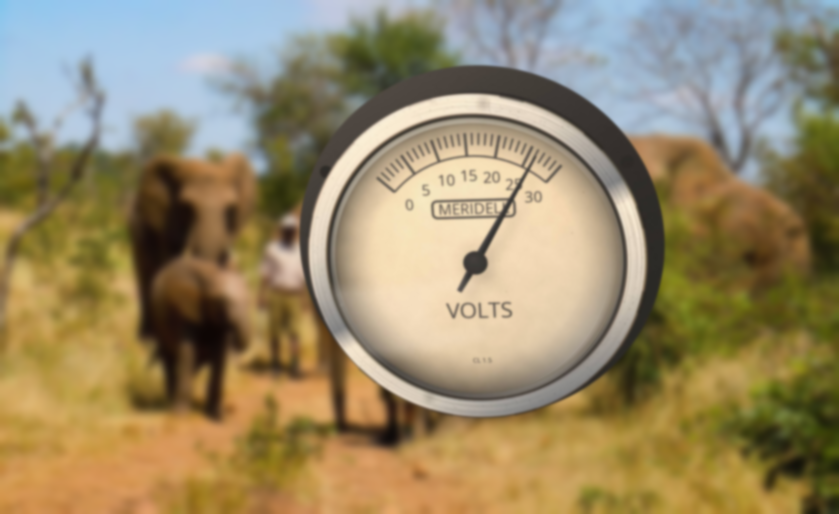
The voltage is V 26
